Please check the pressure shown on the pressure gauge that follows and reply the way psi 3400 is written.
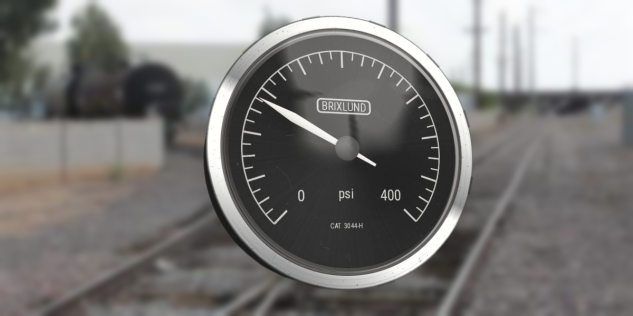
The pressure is psi 110
